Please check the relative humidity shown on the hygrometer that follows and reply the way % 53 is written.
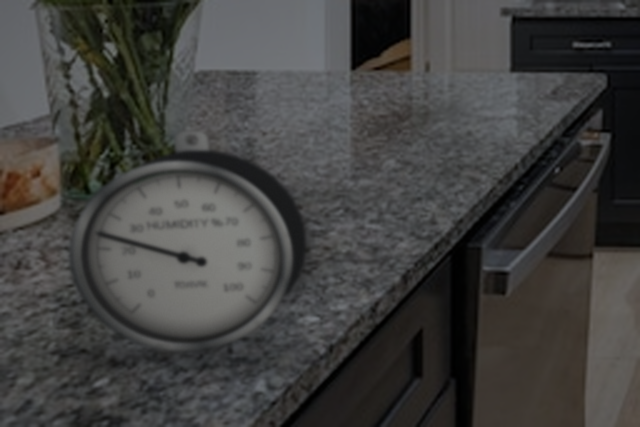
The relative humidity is % 25
